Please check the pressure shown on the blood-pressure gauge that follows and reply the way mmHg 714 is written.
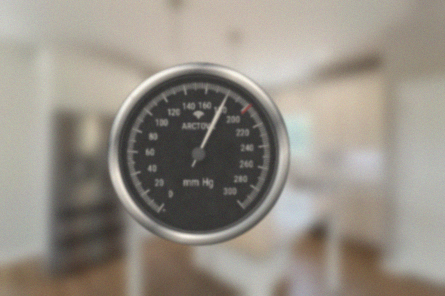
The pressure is mmHg 180
